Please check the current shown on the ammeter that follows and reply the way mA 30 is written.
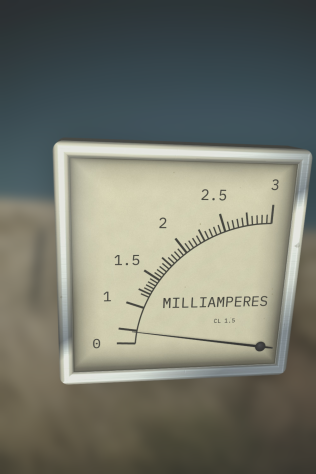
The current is mA 0.5
